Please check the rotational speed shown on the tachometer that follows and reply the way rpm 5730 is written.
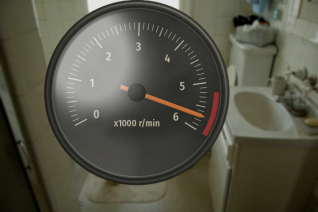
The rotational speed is rpm 5700
